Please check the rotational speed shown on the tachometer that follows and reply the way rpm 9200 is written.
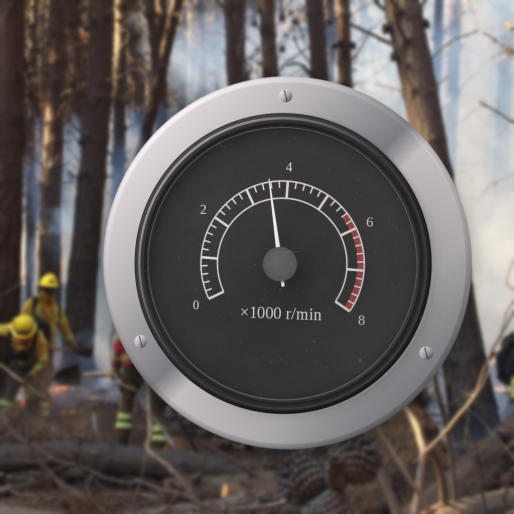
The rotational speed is rpm 3600
